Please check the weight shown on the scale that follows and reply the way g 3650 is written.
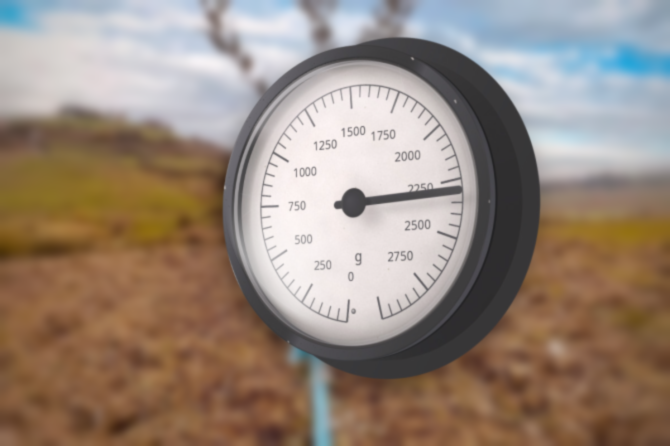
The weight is g 2300
